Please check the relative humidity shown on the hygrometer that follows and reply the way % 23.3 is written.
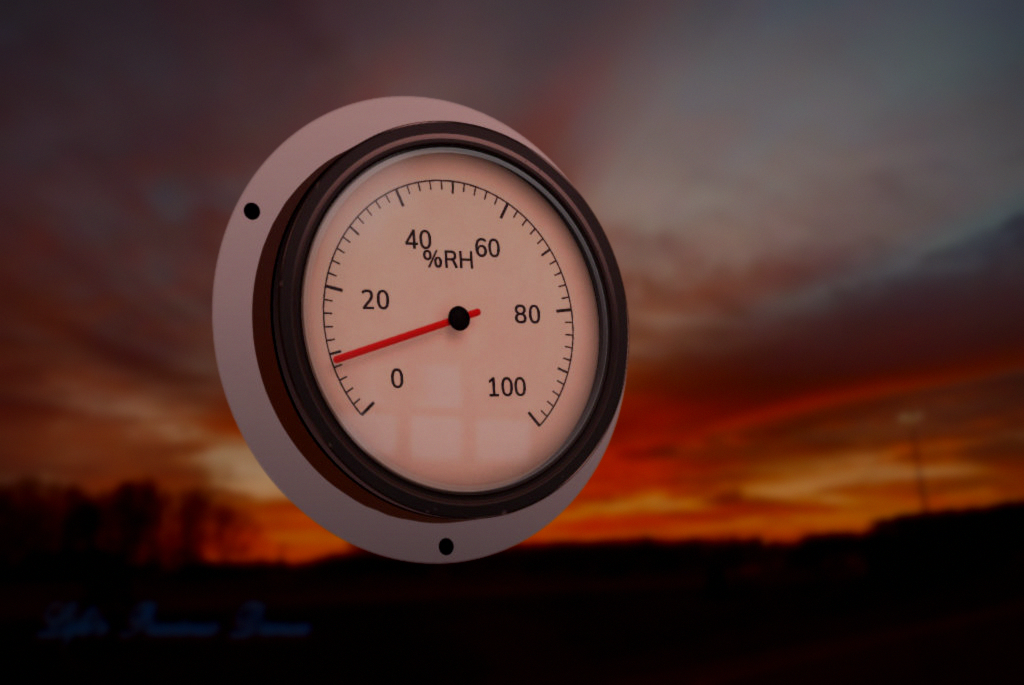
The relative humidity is % 9
